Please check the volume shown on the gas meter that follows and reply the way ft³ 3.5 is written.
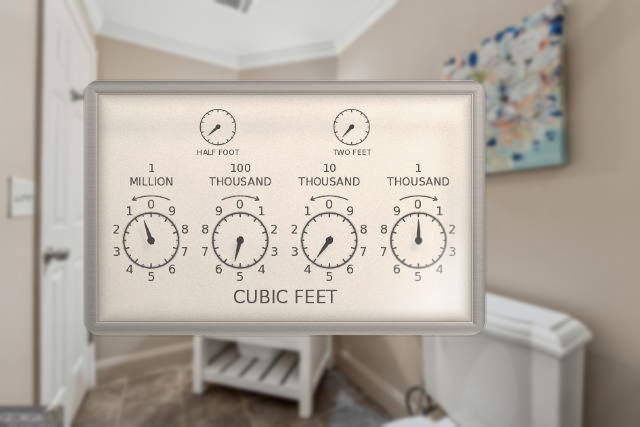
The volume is ft³ 54000
